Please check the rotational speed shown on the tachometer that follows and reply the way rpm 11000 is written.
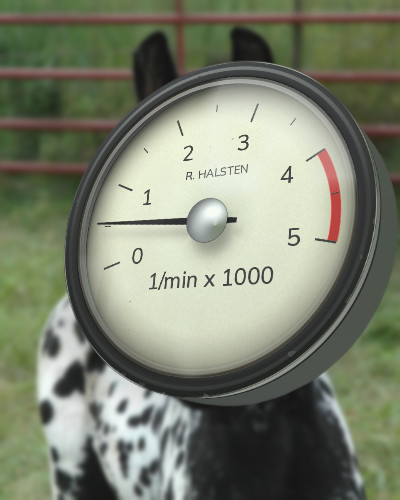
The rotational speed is rpm 500
